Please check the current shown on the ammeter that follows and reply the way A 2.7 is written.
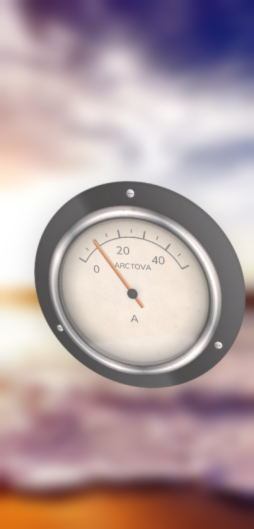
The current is A 10
